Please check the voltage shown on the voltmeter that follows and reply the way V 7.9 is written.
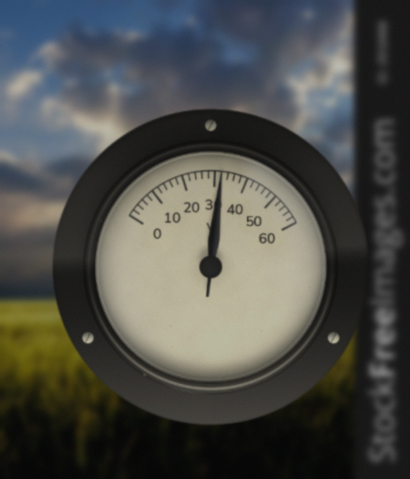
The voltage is V 32
